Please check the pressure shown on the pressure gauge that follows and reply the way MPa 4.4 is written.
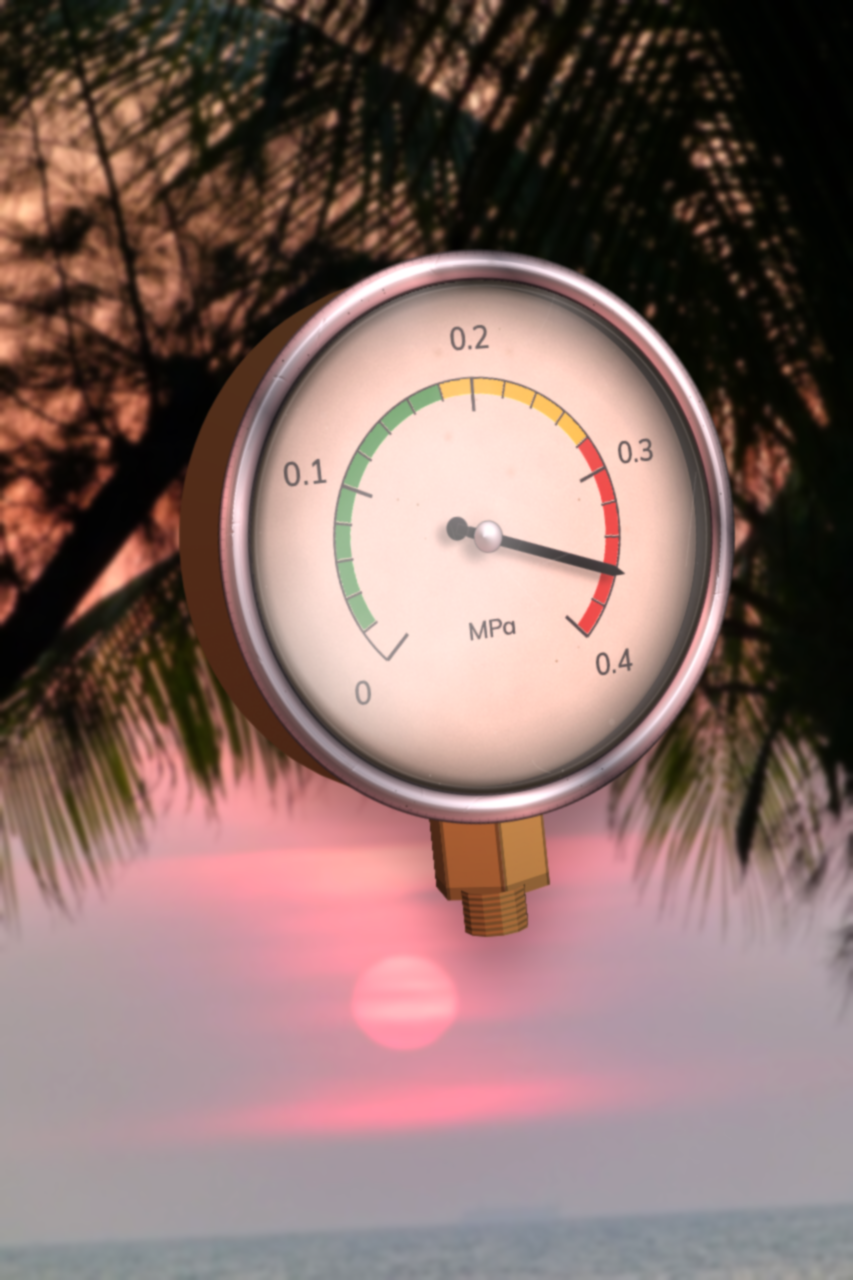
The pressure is MPa 0.36
